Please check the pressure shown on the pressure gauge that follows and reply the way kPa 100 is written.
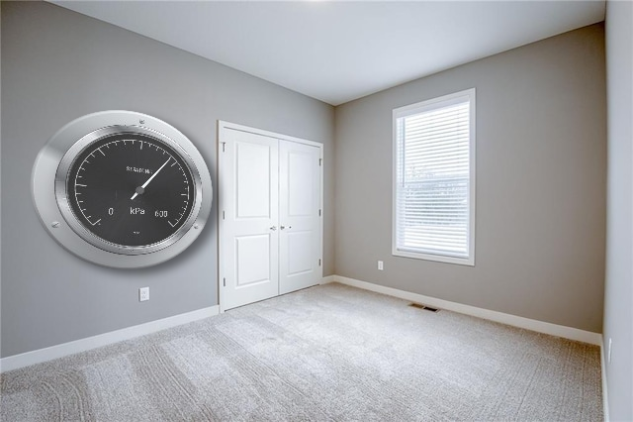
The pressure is kPa 380
